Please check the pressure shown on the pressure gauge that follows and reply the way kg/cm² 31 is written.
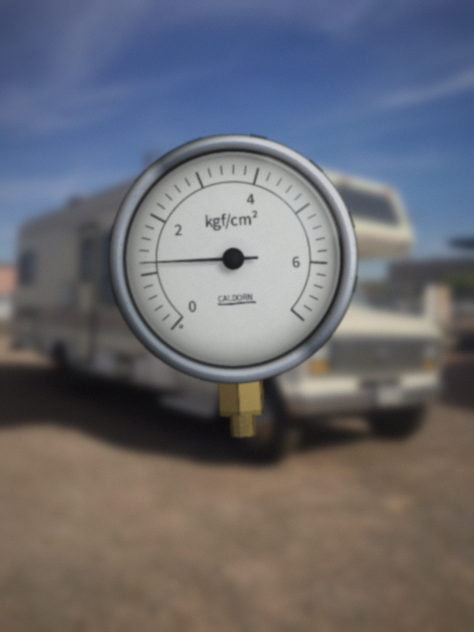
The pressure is kg/cm² 1.2
